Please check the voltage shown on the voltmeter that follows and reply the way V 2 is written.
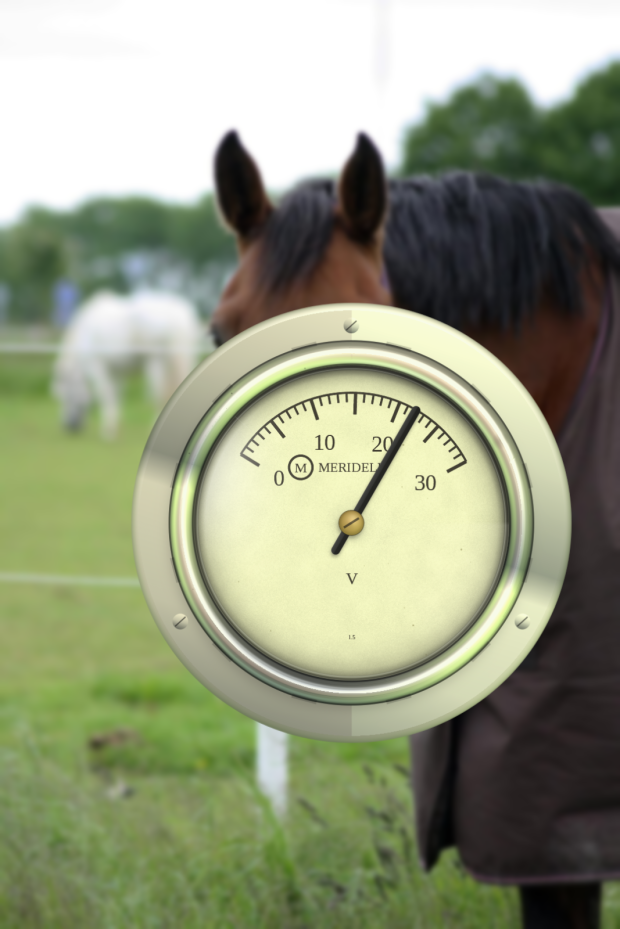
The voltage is V 22
